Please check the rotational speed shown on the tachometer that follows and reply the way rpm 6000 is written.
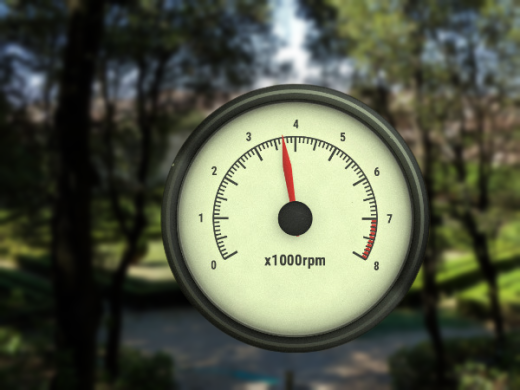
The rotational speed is rpm 3700
